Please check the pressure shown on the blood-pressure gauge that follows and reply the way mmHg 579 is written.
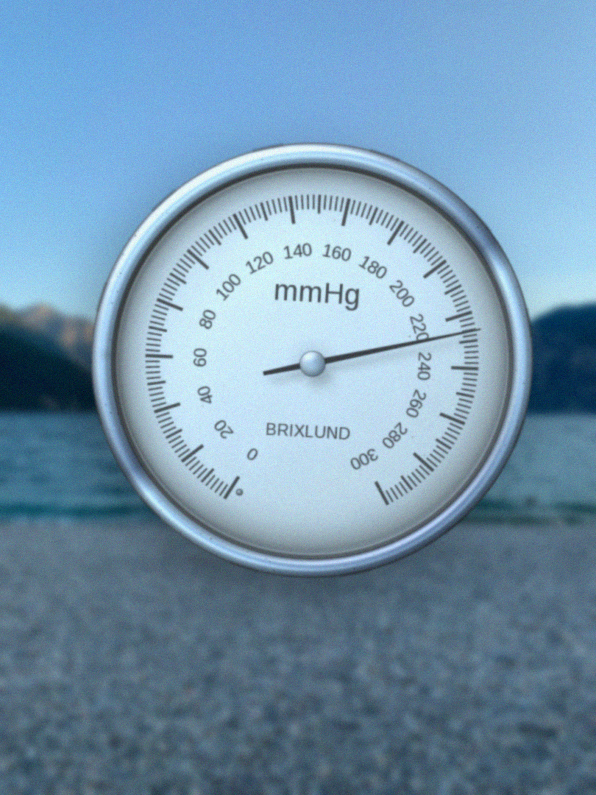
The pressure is mmHg 226
